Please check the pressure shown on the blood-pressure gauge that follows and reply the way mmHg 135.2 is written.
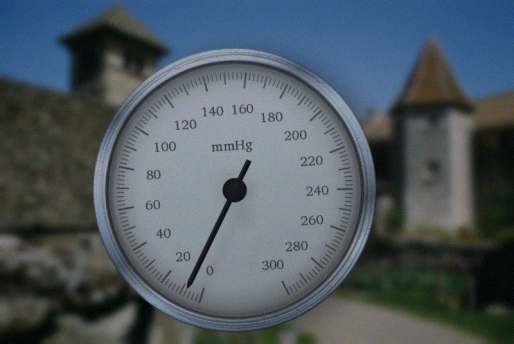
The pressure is mmHg 8
